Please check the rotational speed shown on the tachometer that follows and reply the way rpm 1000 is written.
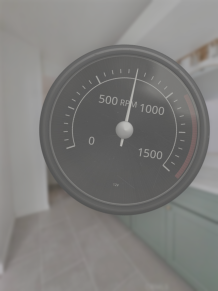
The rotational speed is rpm 750
